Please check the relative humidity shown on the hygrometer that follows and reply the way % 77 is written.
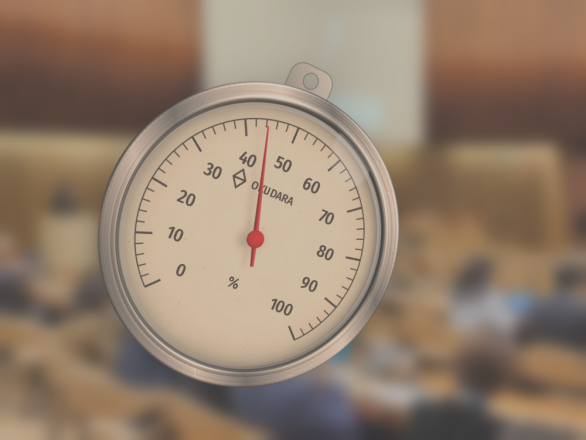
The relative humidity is % 44
